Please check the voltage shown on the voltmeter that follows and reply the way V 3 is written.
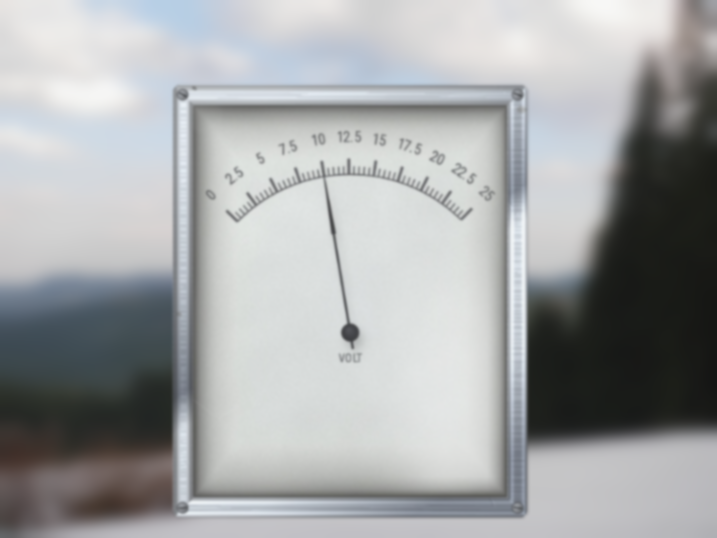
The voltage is V 10
